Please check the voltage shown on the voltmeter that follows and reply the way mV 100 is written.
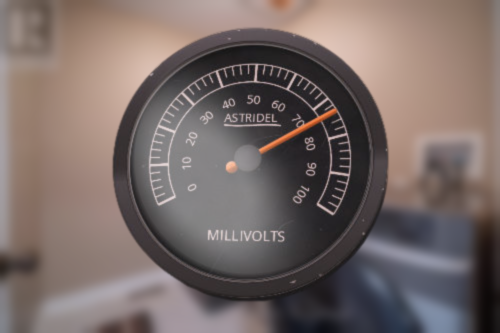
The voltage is mV 74
